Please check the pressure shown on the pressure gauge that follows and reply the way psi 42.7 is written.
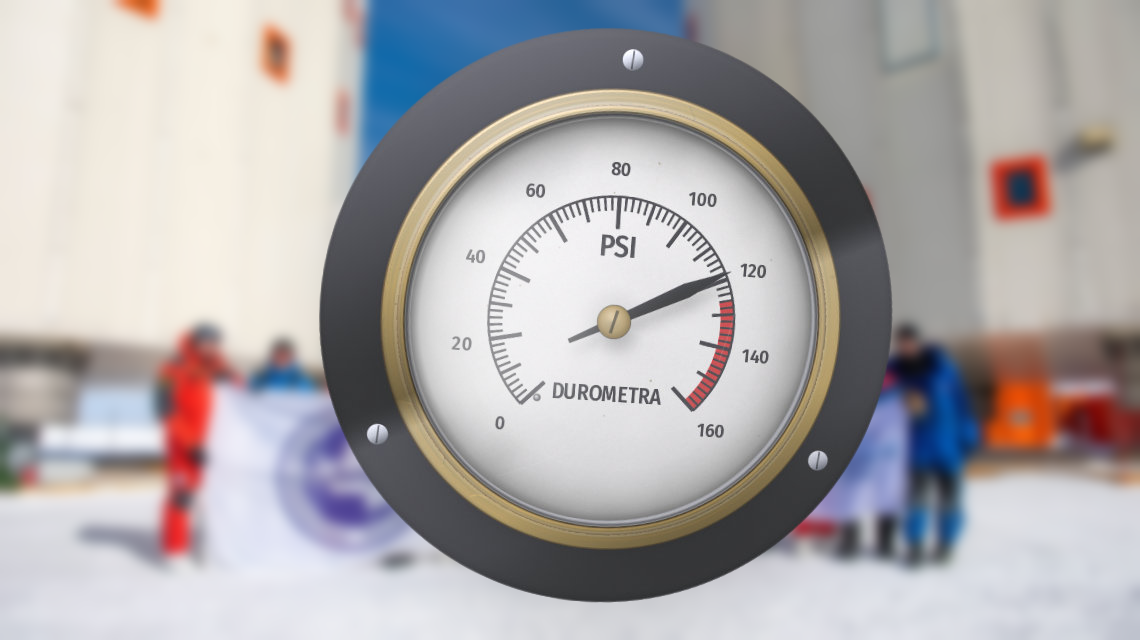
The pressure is psi 118
